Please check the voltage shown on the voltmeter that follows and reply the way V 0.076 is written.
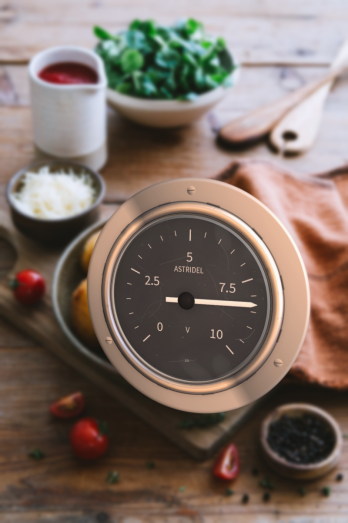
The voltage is V 8.25
